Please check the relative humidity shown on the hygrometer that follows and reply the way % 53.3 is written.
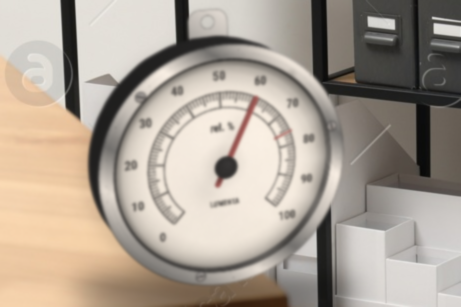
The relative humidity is % 60
